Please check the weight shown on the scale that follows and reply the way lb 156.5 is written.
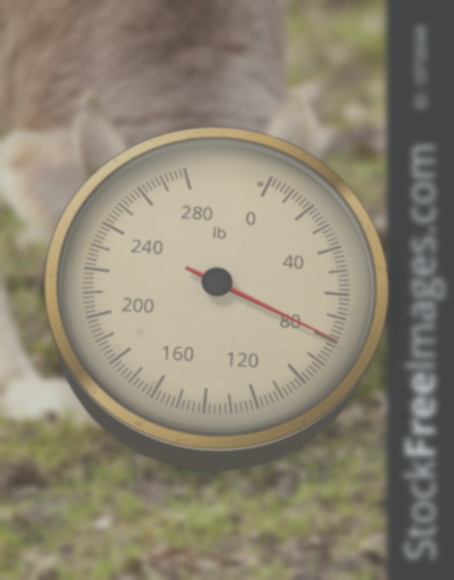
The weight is lb 80
